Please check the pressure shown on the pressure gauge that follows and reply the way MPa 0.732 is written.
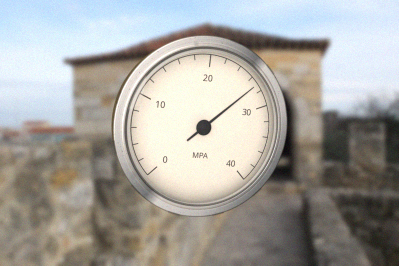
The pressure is MPa 27
